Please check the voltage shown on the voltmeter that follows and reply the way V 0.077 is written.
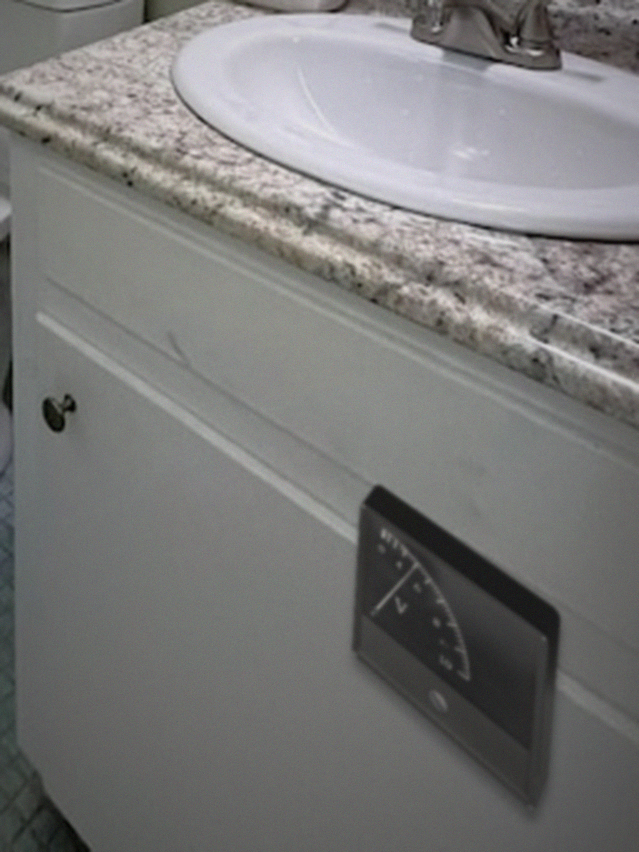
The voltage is V 5
